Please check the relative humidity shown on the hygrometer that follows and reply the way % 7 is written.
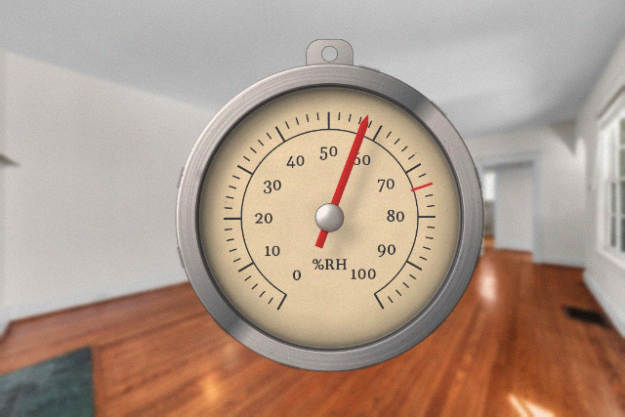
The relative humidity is % 57
